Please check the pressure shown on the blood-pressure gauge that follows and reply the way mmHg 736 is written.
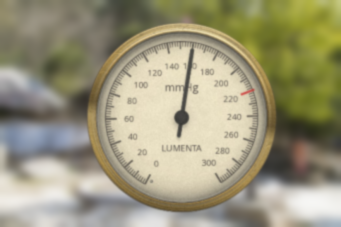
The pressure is mmHg 160
